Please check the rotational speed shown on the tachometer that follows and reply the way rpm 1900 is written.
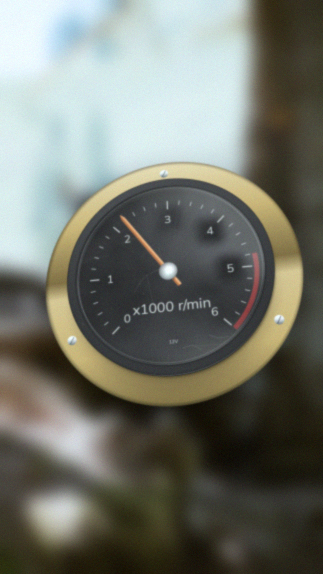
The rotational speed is rpm 2200
